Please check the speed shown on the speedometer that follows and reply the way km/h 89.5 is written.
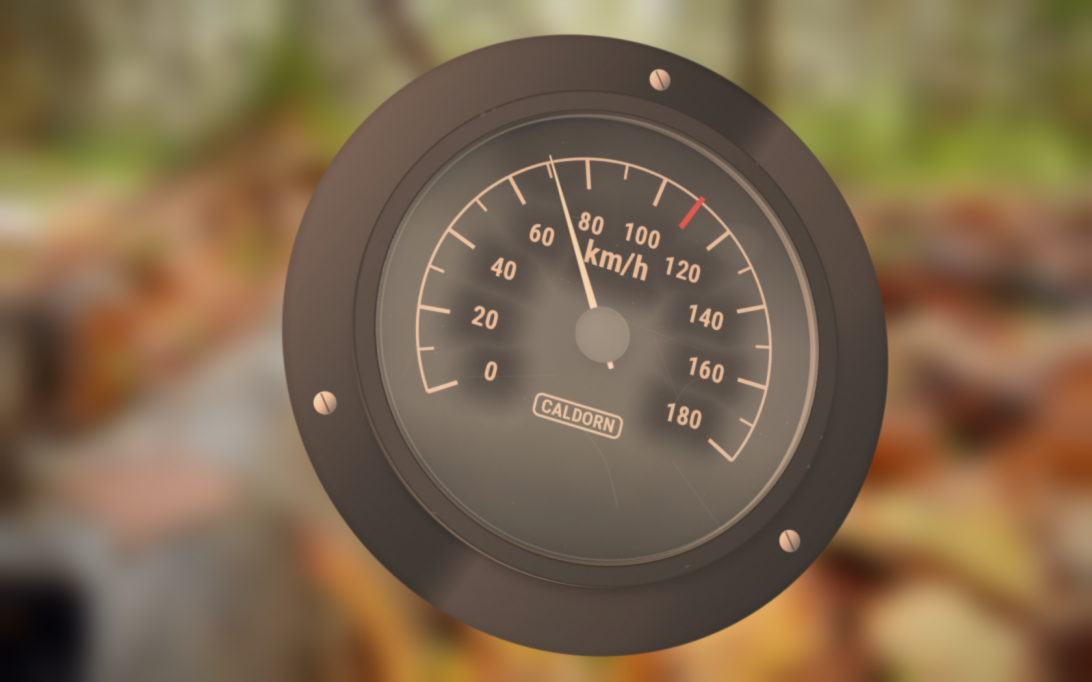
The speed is km/h 70
